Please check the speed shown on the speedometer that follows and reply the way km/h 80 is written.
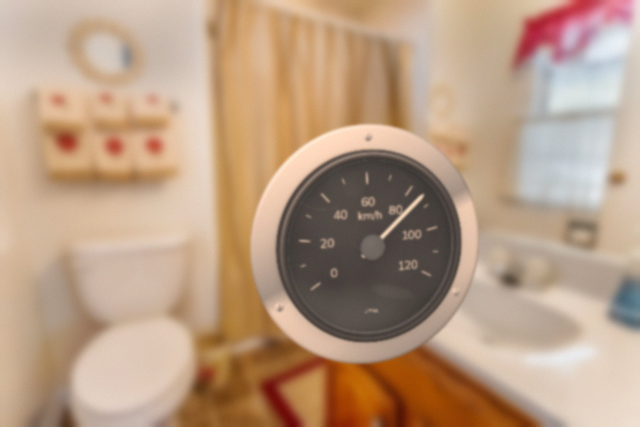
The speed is km/h 85
